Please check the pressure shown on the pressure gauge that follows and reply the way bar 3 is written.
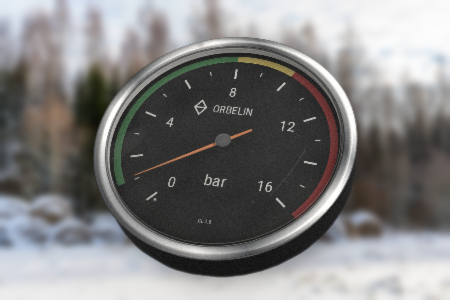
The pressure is bar 1
